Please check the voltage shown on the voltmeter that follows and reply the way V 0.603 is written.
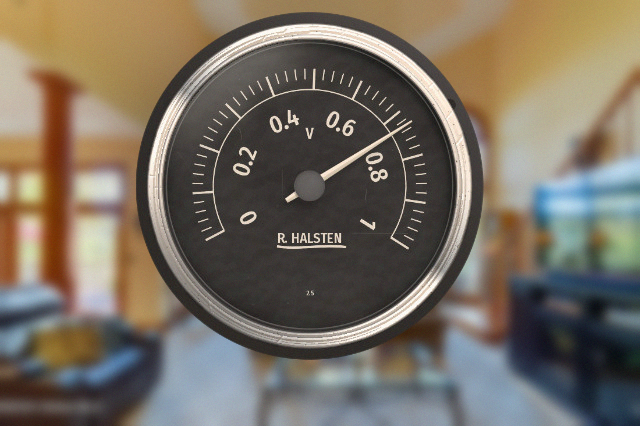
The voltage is V 0.73
